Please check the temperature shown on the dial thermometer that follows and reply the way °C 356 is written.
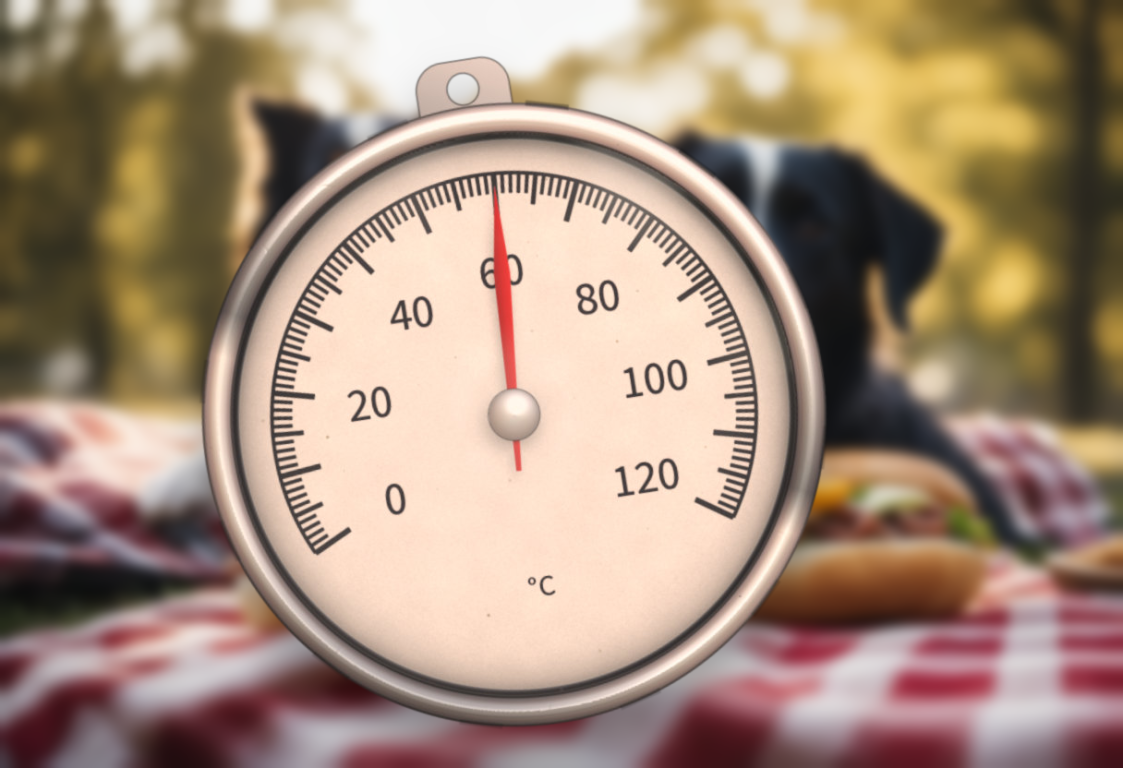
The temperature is °C 60
